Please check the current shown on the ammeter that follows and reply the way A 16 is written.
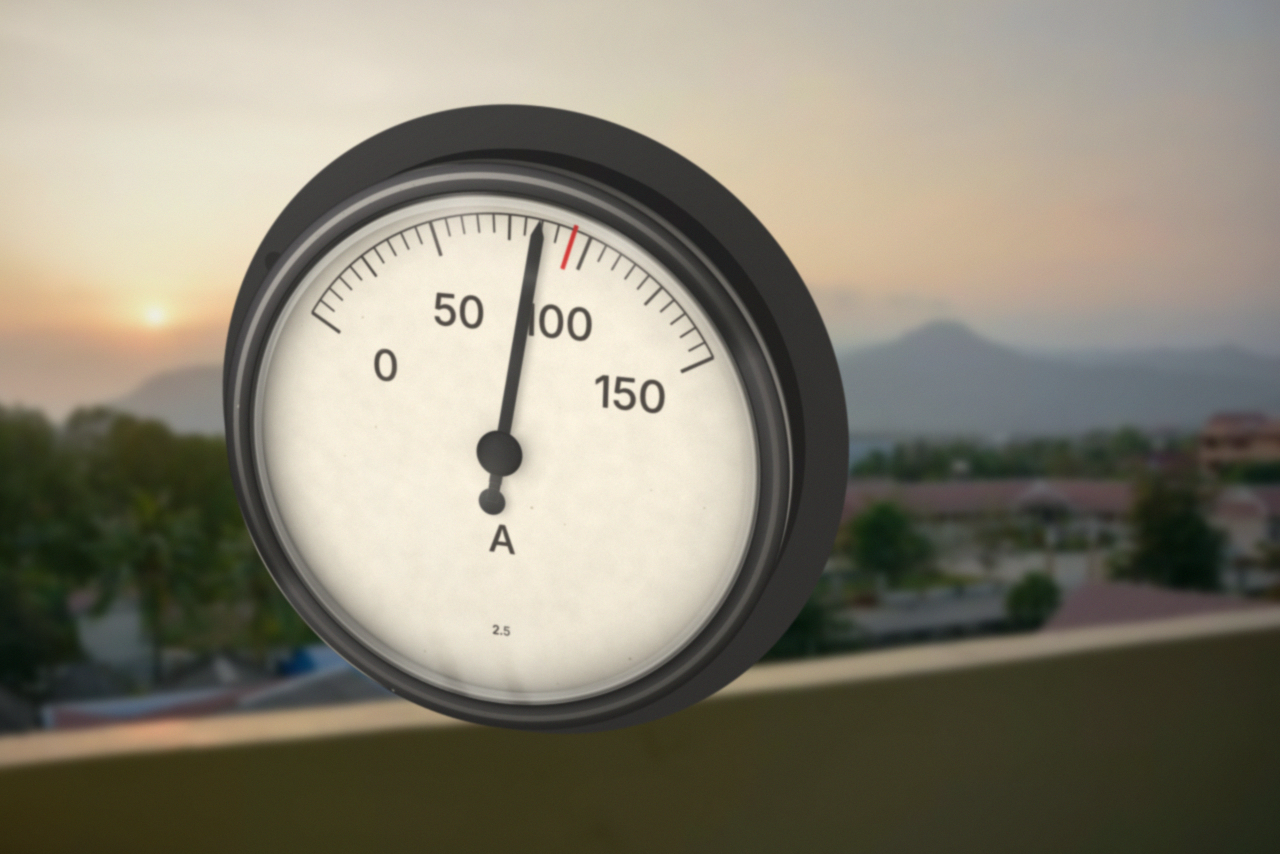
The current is A 85
